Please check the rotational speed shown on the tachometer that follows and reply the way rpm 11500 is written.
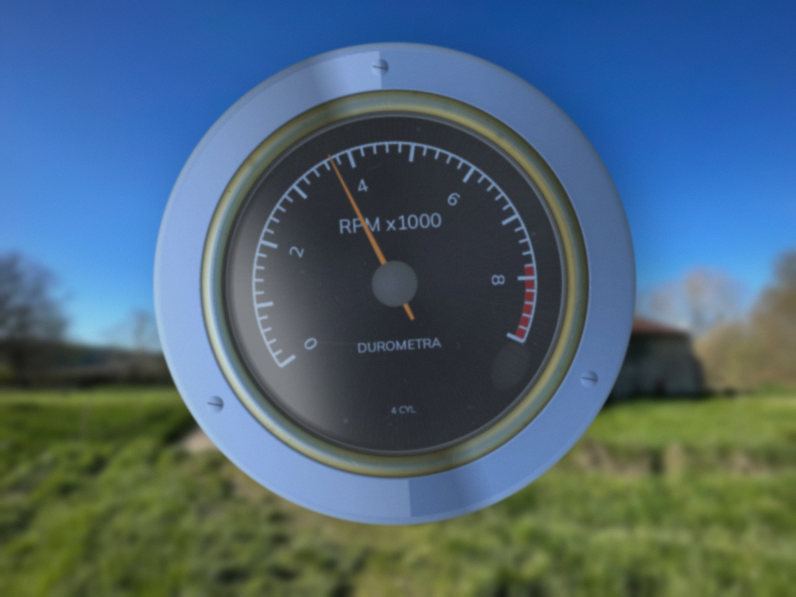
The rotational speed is rpm 3700
